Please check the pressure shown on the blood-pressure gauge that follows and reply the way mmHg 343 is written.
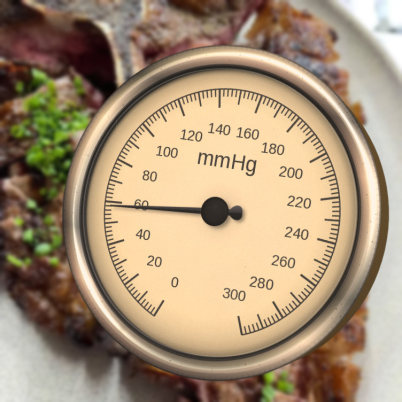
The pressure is mmHg 58
